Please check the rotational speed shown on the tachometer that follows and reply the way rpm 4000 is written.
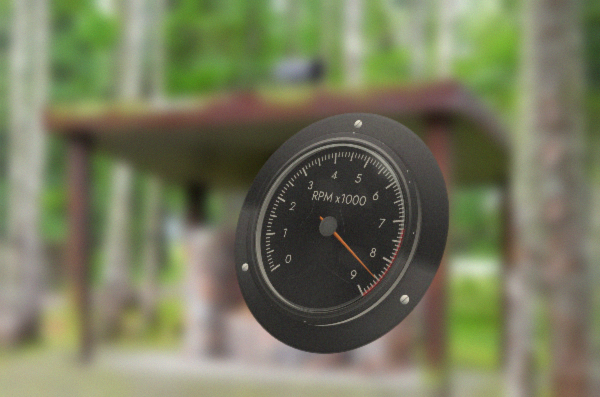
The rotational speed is rpm 8500
